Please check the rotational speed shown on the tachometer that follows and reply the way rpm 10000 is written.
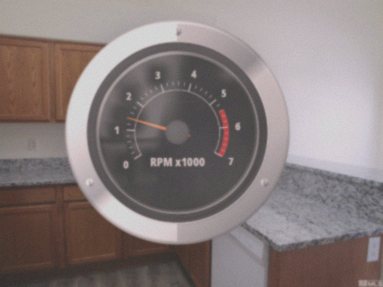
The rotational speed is rpm 1400
